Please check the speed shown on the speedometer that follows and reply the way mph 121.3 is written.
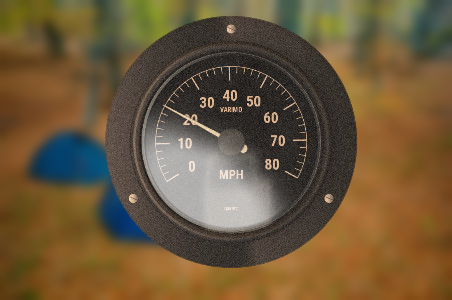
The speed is mph 20
